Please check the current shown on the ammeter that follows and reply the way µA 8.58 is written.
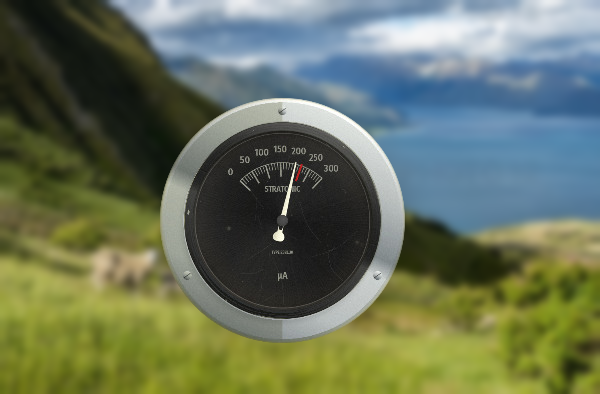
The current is µA 200
